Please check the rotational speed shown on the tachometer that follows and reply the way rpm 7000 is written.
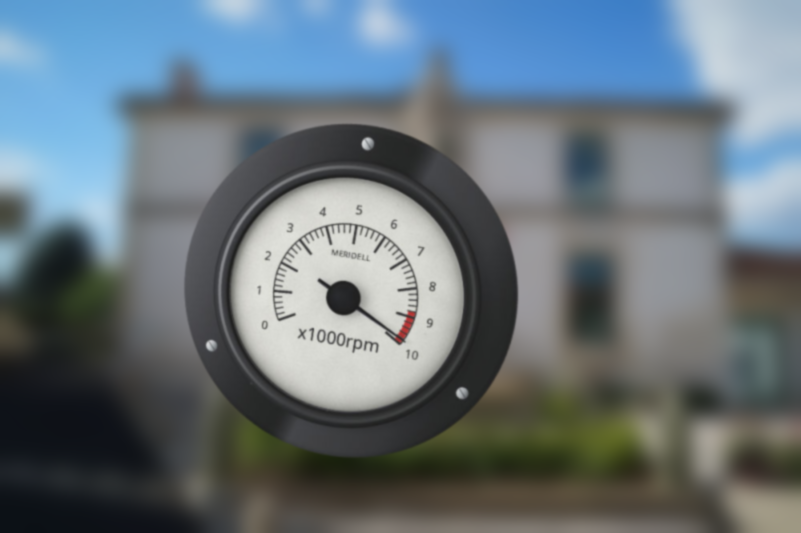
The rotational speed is rpm 9800
